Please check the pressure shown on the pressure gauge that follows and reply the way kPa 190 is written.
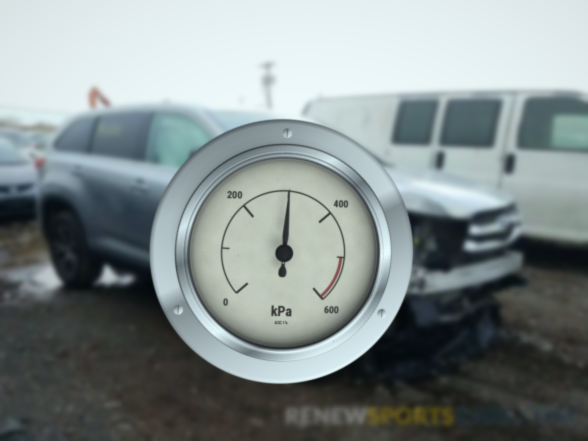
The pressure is kPa 300
